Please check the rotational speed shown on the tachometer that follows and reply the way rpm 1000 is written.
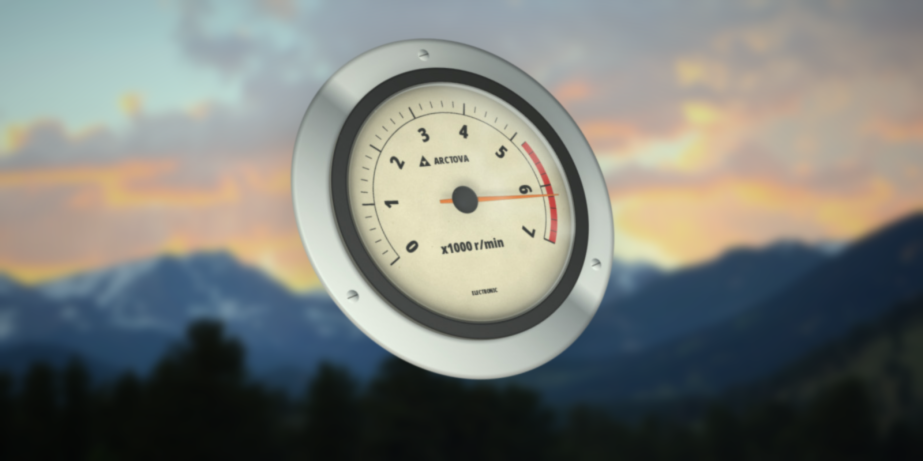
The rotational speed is rpm 6200
